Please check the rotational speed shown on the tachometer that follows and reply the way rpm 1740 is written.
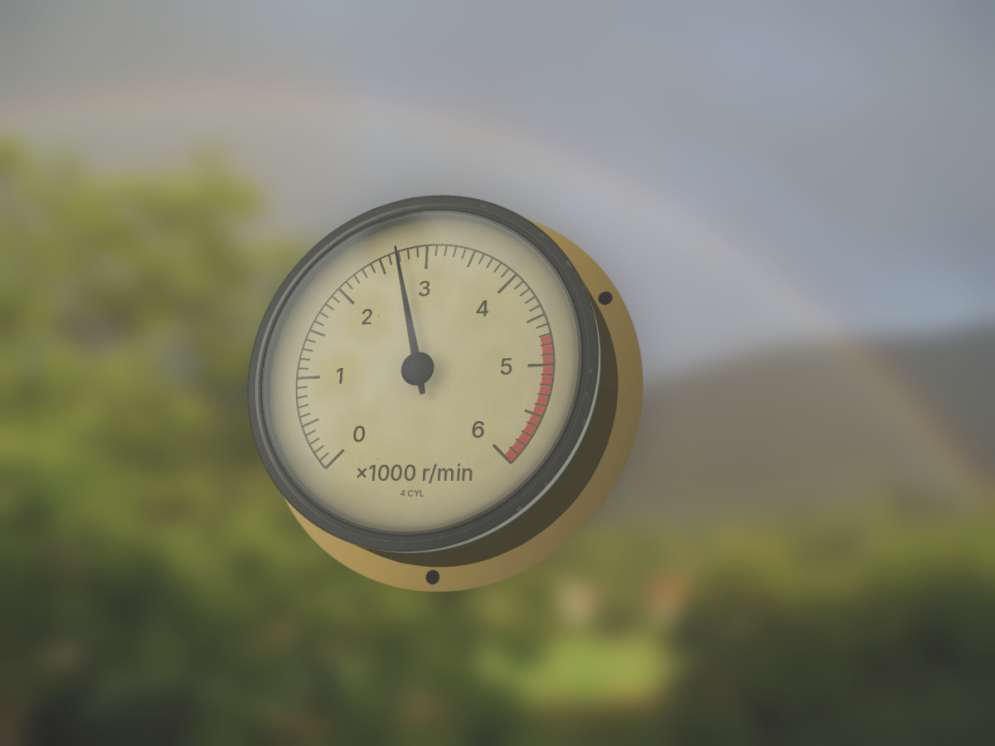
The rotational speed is rpm 2700
